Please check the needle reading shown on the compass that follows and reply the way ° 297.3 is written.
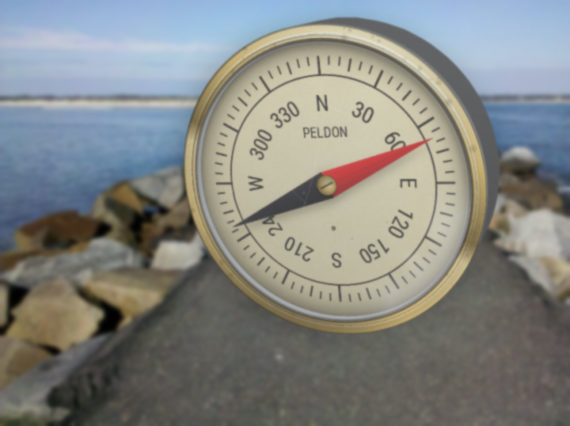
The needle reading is ° 67.5
